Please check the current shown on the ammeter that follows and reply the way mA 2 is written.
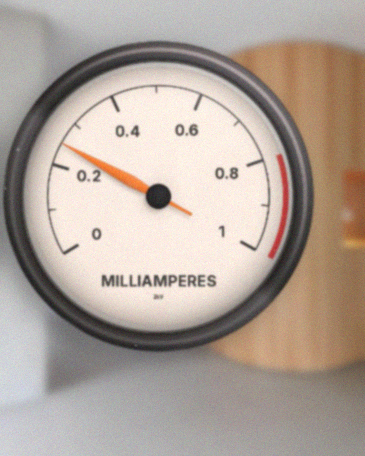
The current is mA 0.25
